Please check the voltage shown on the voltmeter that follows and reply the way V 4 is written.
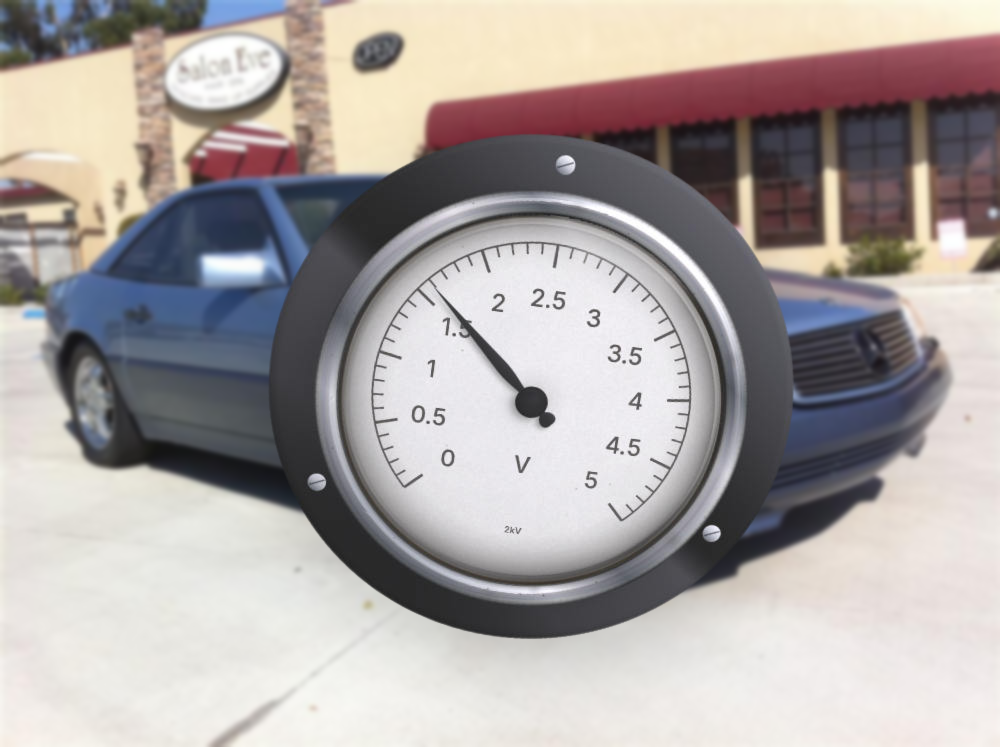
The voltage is V 1.6
